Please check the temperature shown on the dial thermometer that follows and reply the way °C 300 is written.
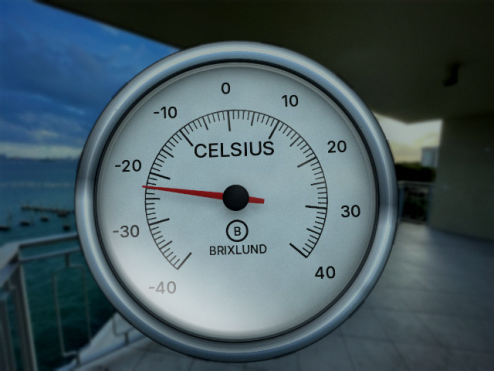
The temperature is °C -23
